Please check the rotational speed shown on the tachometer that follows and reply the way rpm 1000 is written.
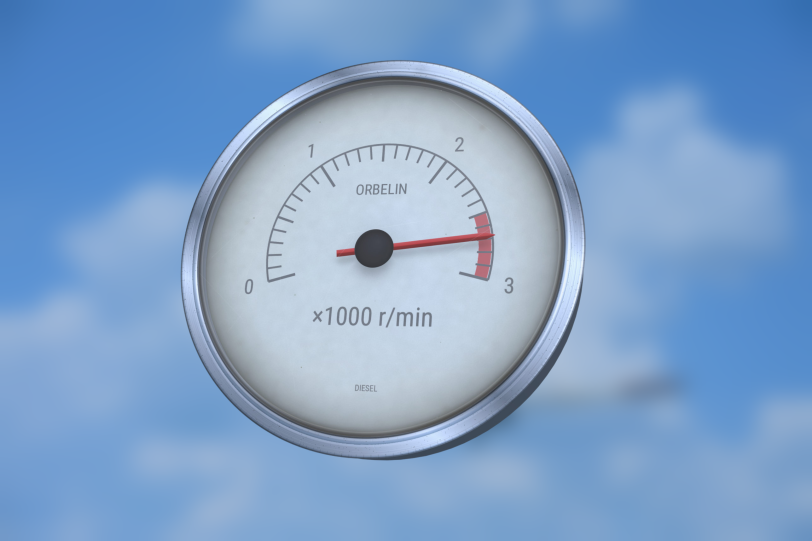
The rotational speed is rpm 2700
